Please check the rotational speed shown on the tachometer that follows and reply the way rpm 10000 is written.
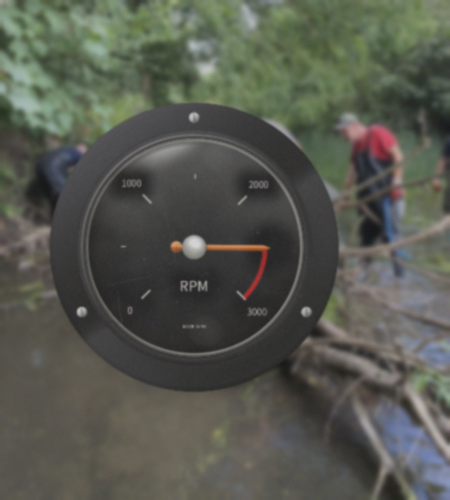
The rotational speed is rpm 2500
